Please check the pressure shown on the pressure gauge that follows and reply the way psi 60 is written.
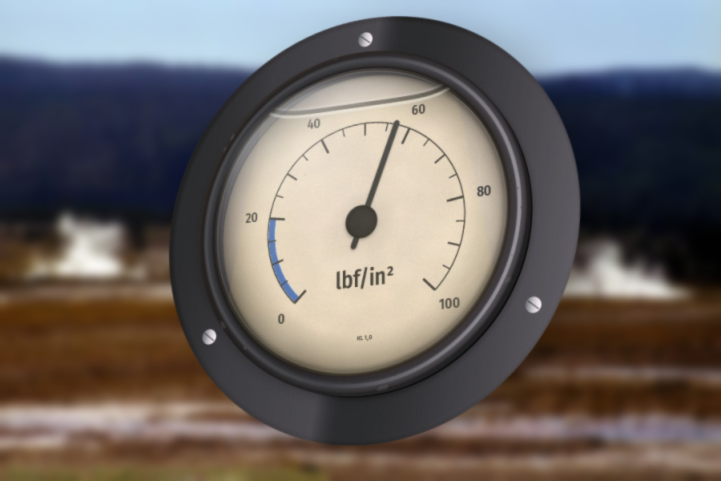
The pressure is psi 57.5
